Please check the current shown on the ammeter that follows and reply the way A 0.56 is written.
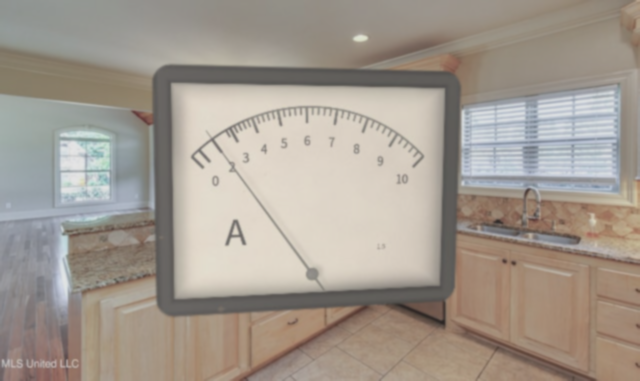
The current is A 2
